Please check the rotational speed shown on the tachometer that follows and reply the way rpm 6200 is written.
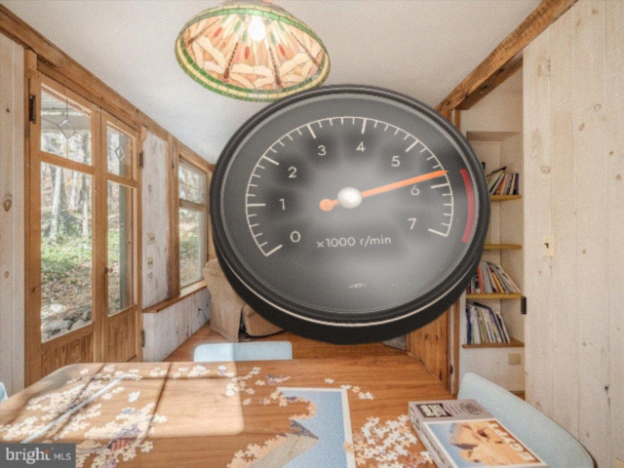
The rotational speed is rpm 5800
